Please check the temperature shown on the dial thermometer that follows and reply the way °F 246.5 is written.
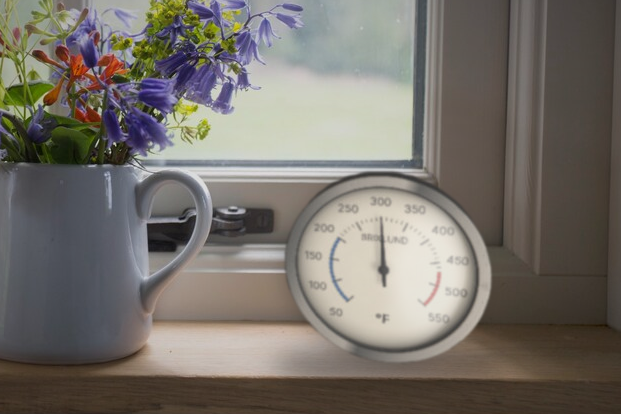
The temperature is °F 300
